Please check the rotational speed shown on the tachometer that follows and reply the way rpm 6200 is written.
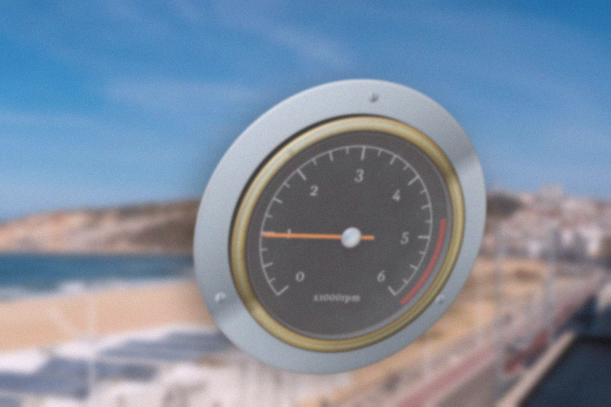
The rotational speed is rpm 1000
